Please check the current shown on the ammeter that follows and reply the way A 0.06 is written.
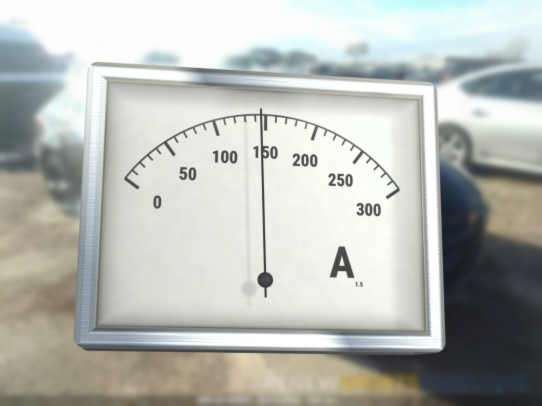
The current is A 145
